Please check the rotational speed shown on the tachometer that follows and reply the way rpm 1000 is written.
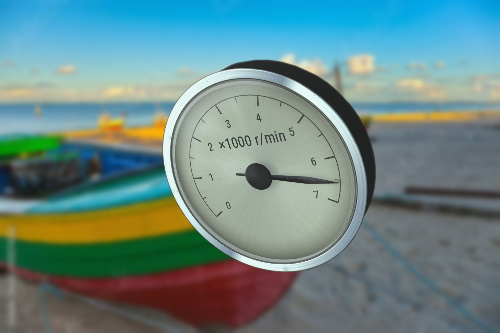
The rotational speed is rpm 6500
